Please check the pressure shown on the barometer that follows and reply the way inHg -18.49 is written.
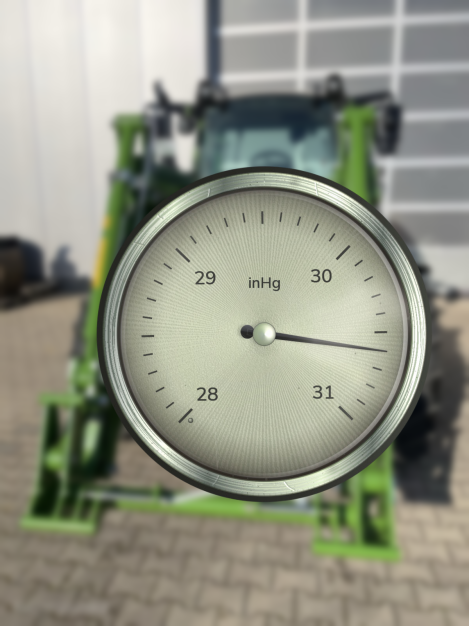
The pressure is inHg 30.6
